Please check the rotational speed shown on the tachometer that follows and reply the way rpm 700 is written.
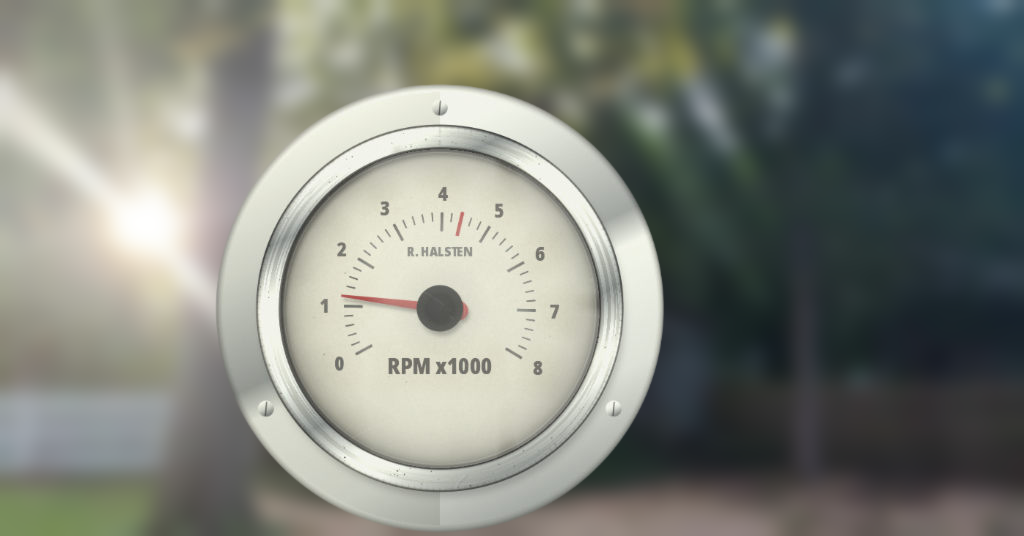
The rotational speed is rpm 1200
